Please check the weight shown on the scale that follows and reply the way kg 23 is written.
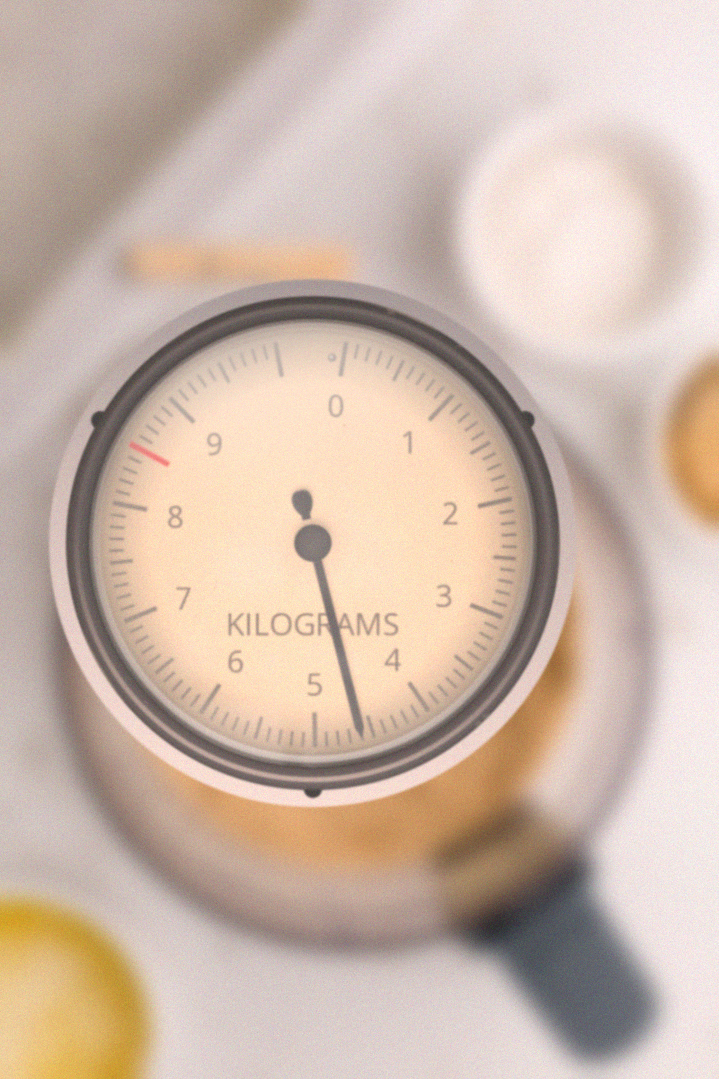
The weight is kg 4.6
